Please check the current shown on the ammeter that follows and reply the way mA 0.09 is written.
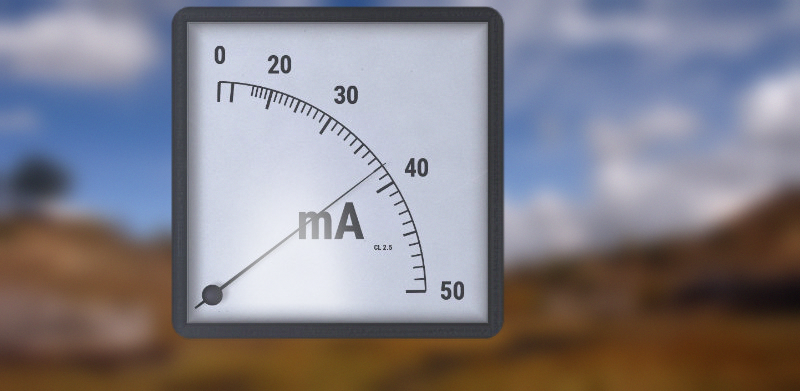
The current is mA 38
